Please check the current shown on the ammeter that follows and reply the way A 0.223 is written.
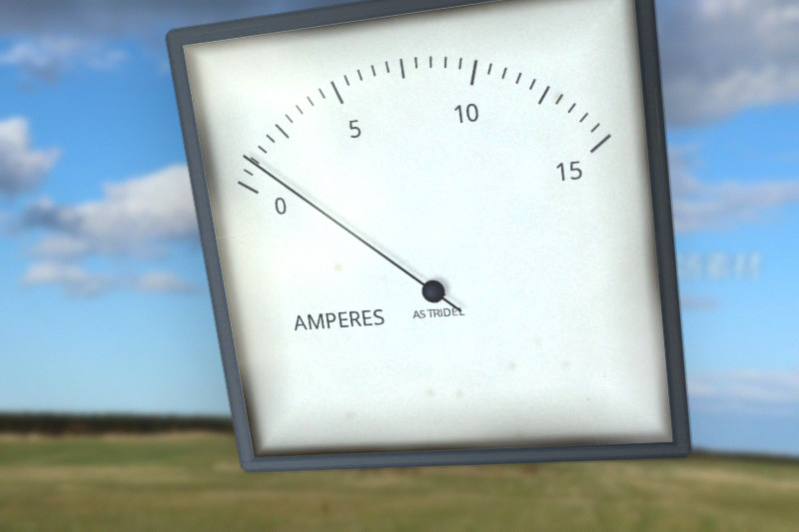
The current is A 1
